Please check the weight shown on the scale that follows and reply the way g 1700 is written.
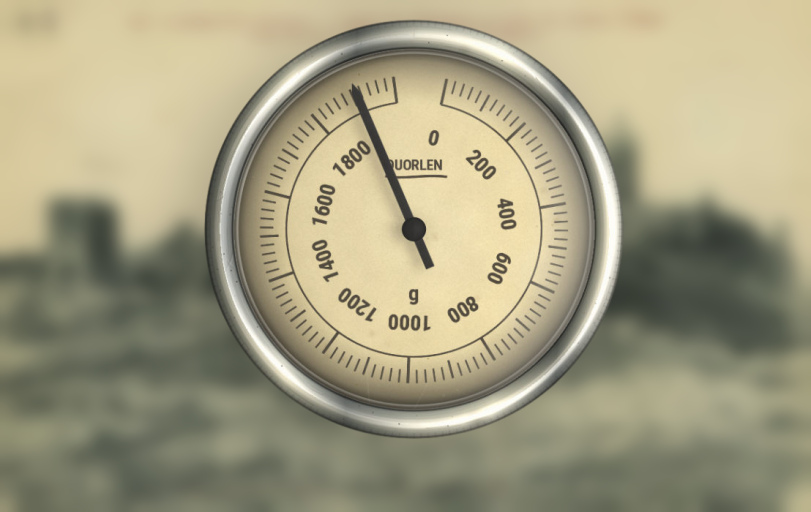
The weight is g 1910
